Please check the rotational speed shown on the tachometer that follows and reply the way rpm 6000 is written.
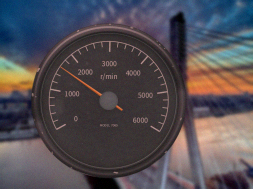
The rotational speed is rpm 1600
